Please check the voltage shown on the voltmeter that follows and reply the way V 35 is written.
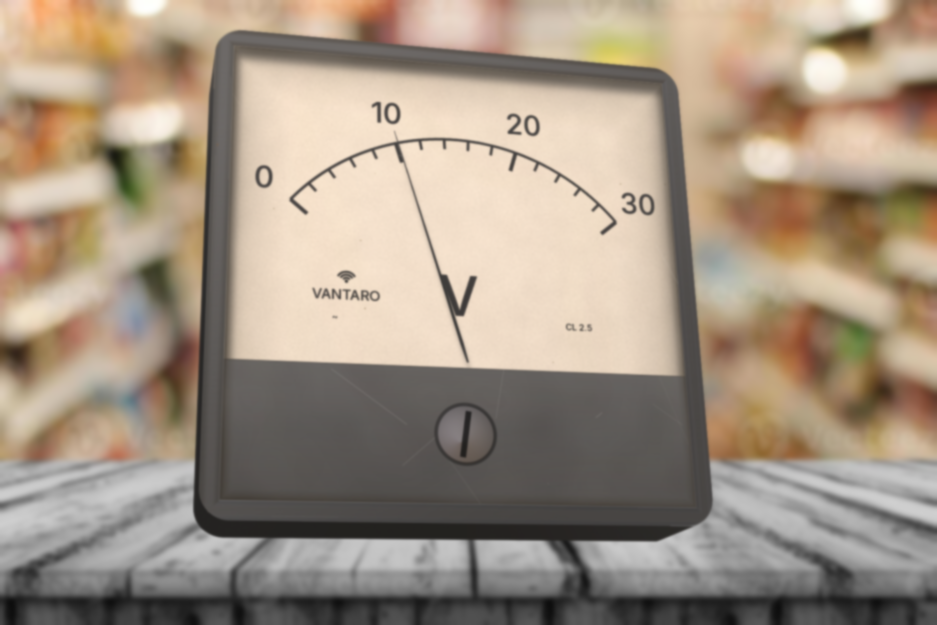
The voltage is V 10
